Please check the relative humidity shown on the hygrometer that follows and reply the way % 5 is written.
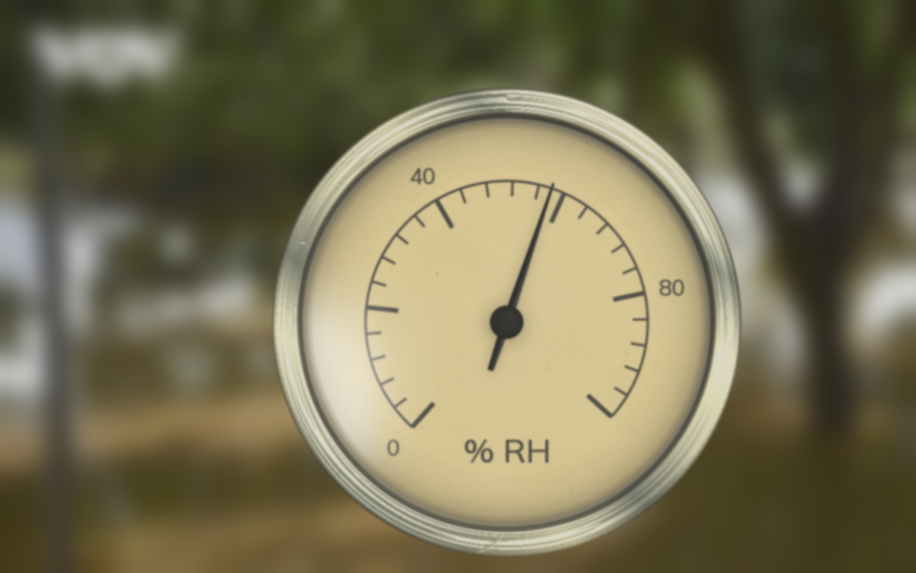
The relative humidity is % 58
